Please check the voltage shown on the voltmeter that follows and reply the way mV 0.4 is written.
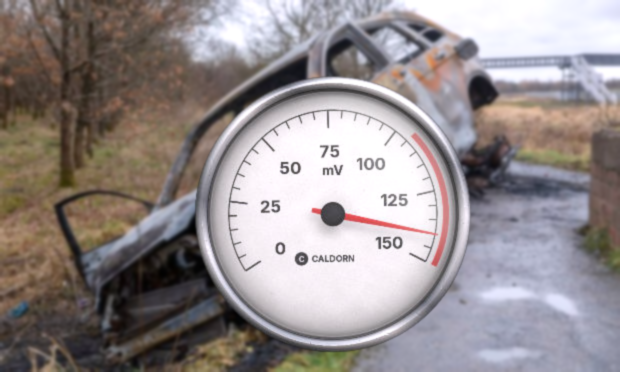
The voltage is mV 140
